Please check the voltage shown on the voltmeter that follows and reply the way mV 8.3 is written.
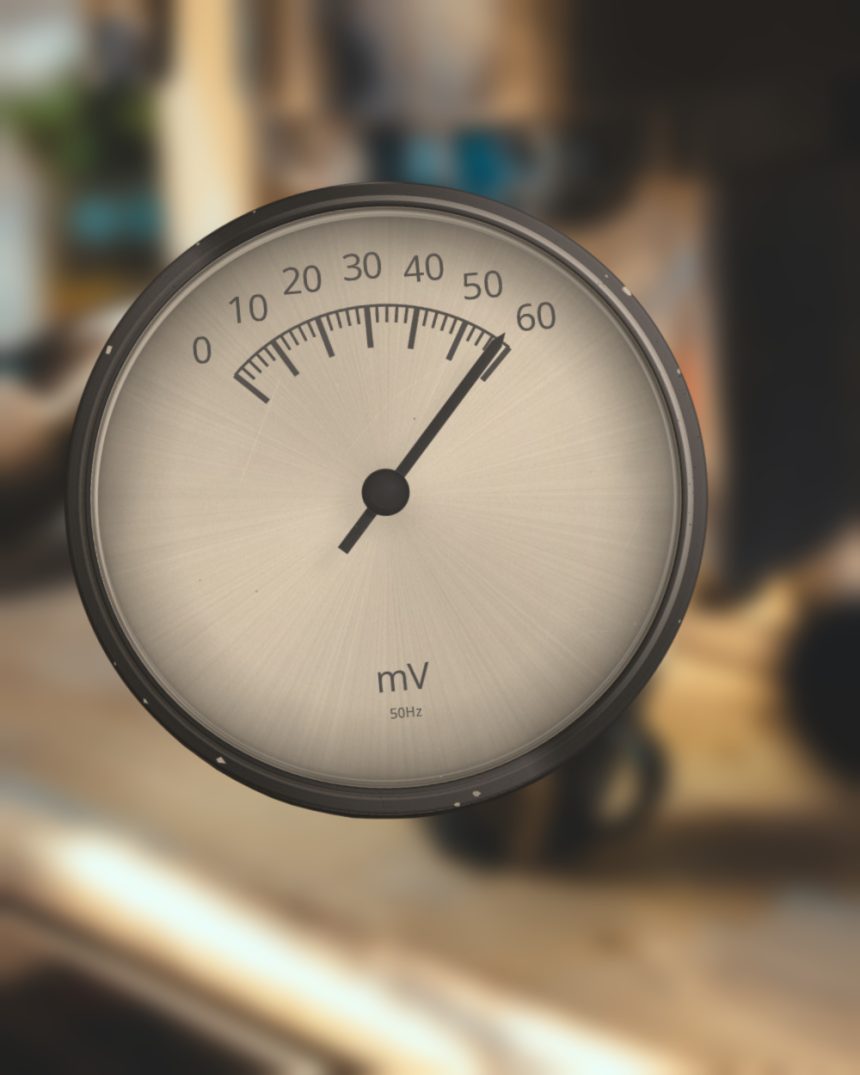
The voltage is mV 58
